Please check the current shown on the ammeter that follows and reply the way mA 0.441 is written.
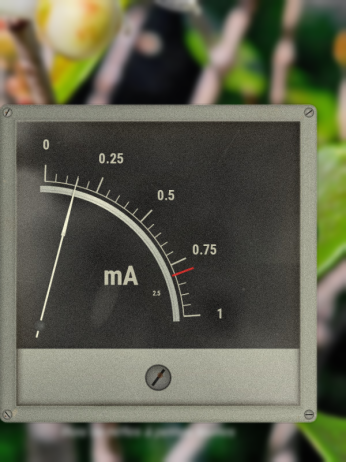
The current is mA 0.15
